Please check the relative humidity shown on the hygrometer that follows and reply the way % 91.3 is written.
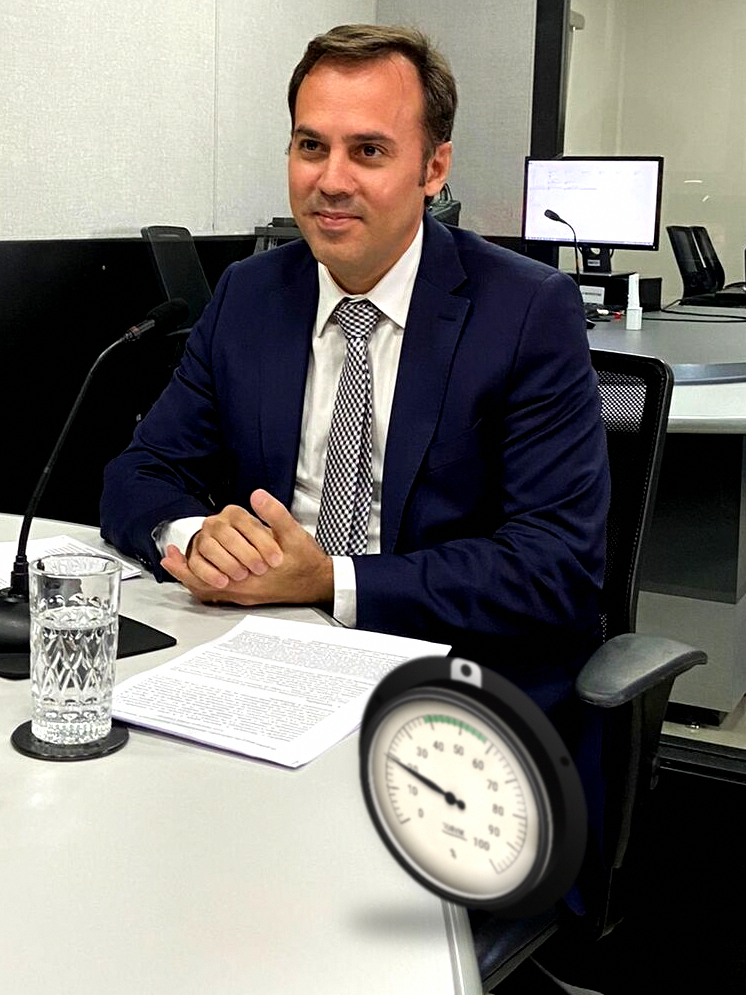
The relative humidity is % 20
